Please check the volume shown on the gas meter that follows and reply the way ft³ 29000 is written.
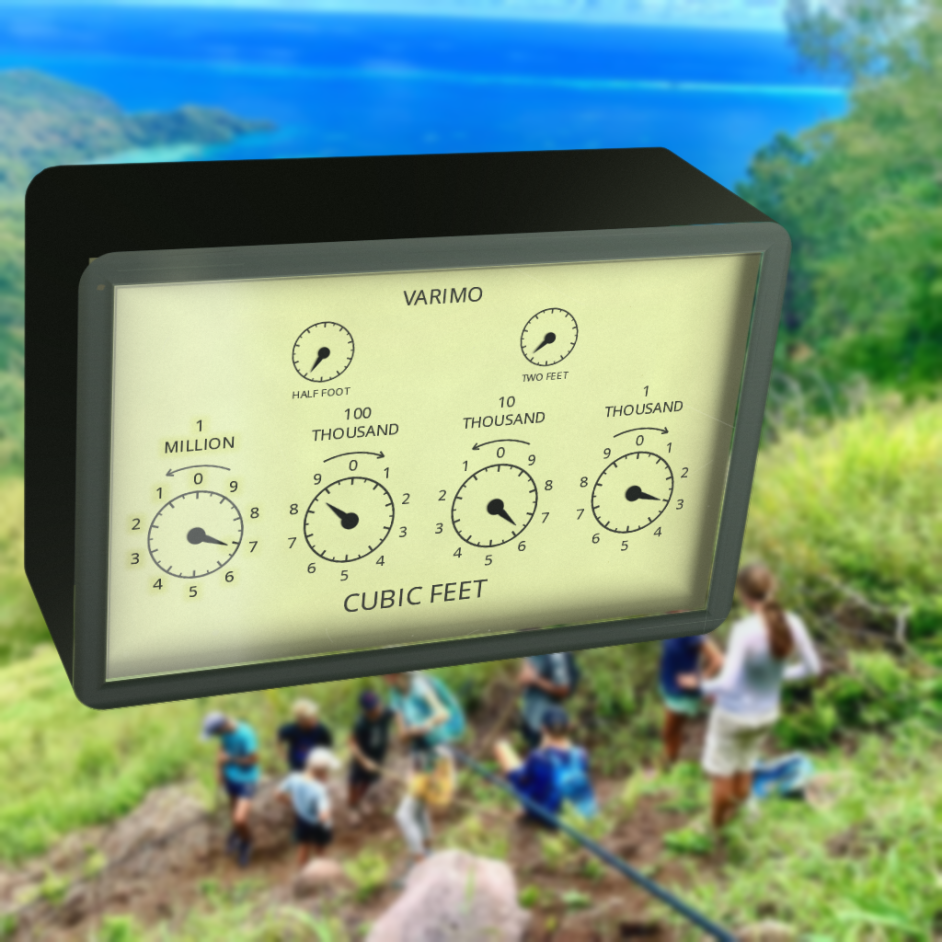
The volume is ft³ 686300
